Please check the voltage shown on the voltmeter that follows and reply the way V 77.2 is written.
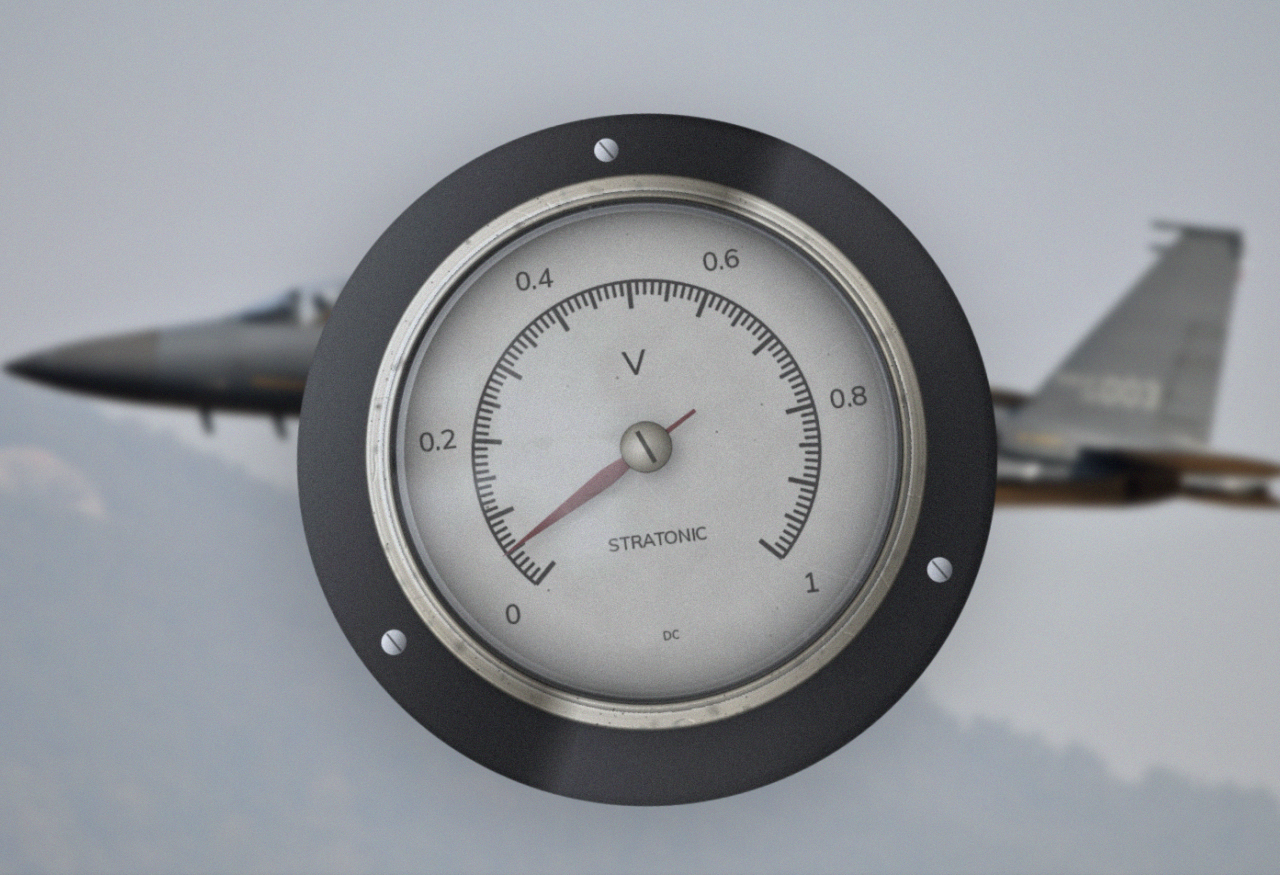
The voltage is V 0.05
